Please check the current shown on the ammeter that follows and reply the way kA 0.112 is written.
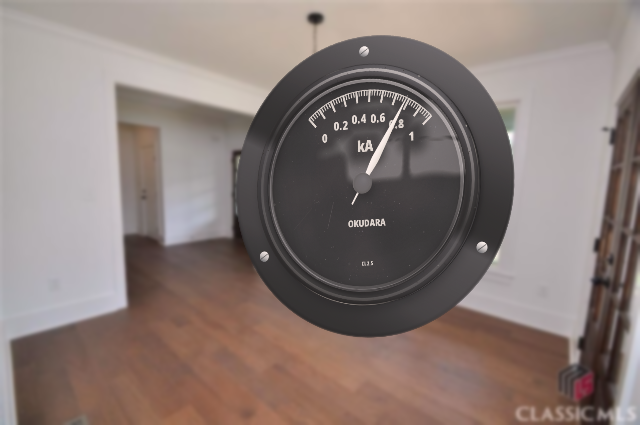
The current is kA 0.8
